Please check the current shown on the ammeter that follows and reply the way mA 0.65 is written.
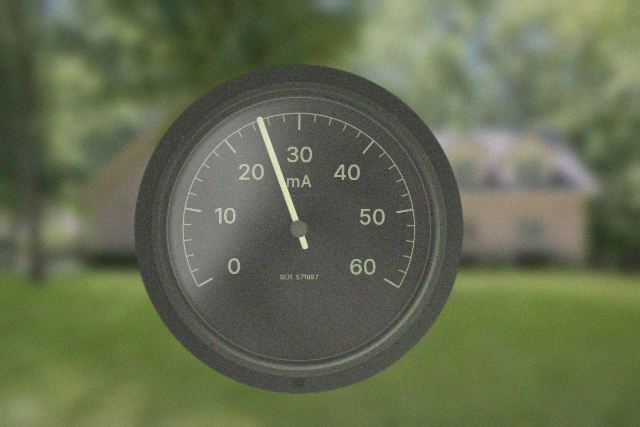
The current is mA 25
